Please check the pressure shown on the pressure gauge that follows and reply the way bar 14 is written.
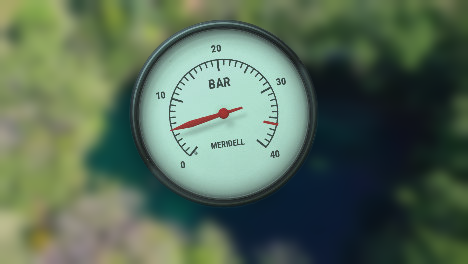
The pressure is bar 5
